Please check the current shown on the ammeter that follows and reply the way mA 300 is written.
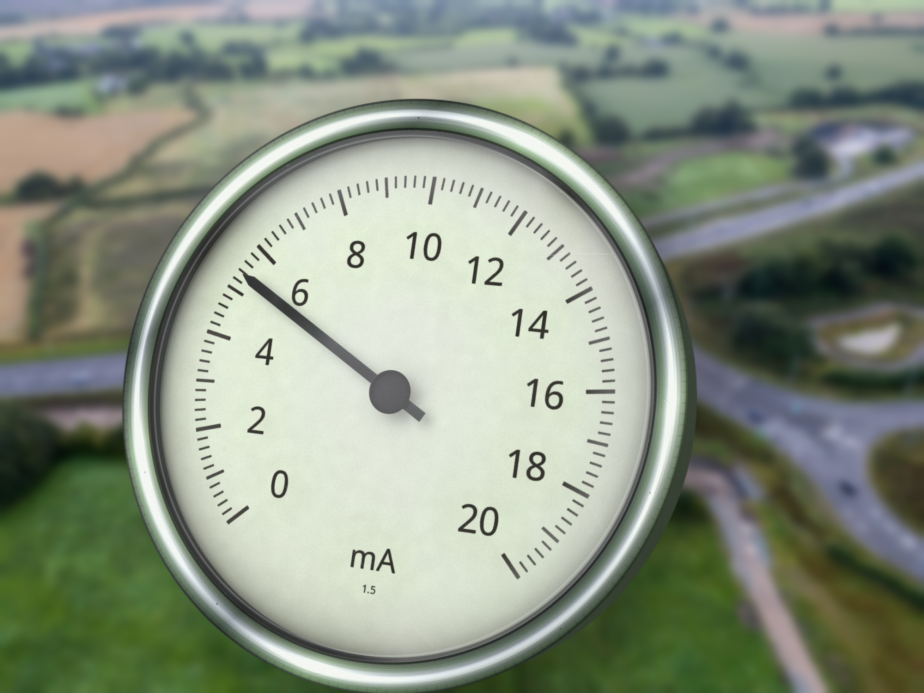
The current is mA 5.4
